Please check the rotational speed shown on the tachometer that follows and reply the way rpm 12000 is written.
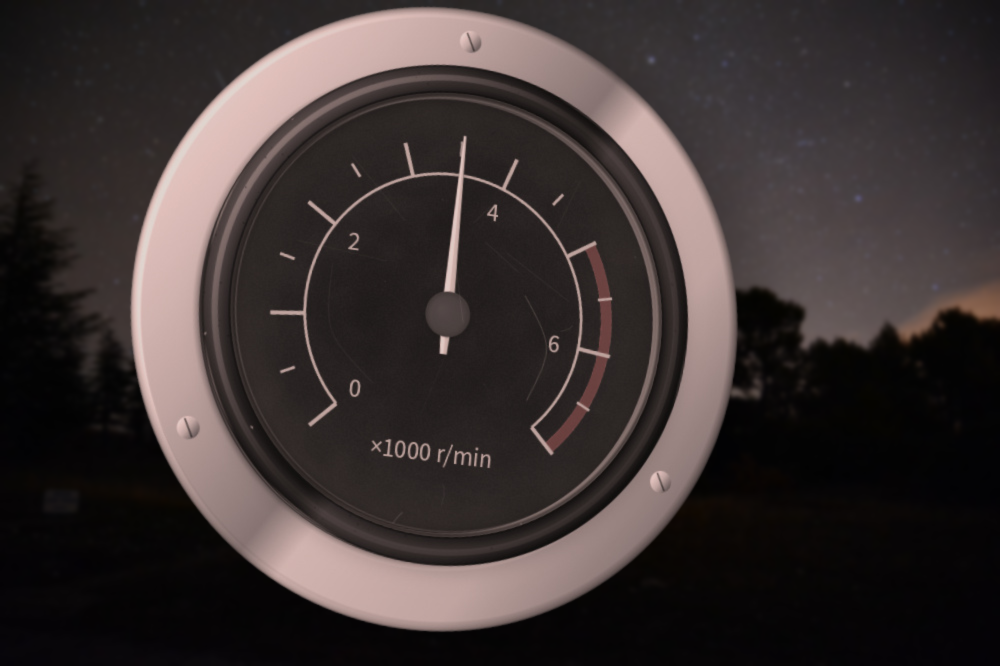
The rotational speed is rpm 3500
